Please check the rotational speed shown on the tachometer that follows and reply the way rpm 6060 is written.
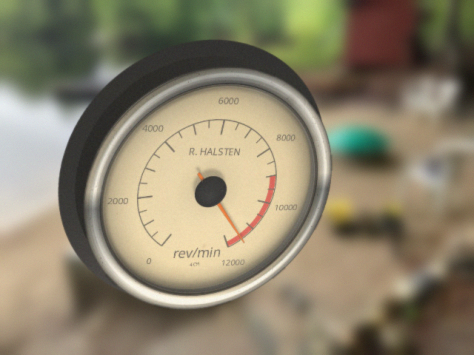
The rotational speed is rpm 11500
